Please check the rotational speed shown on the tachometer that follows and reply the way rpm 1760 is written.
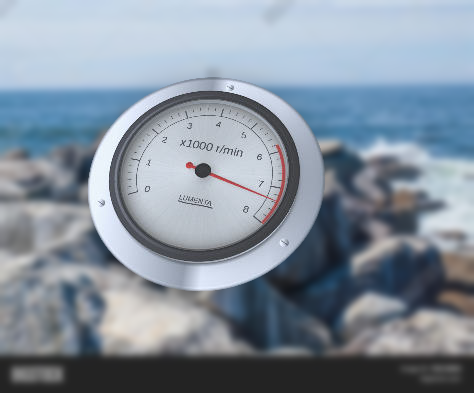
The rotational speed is rpm 7400
